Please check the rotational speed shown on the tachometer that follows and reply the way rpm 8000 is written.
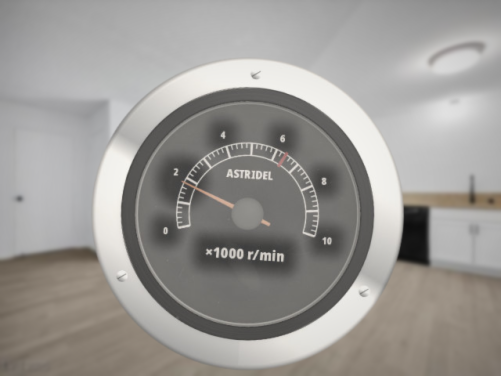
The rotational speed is rpm 1800
